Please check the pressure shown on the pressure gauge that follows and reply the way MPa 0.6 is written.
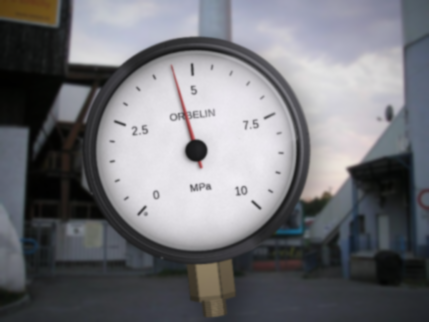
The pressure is MPa 4.5
